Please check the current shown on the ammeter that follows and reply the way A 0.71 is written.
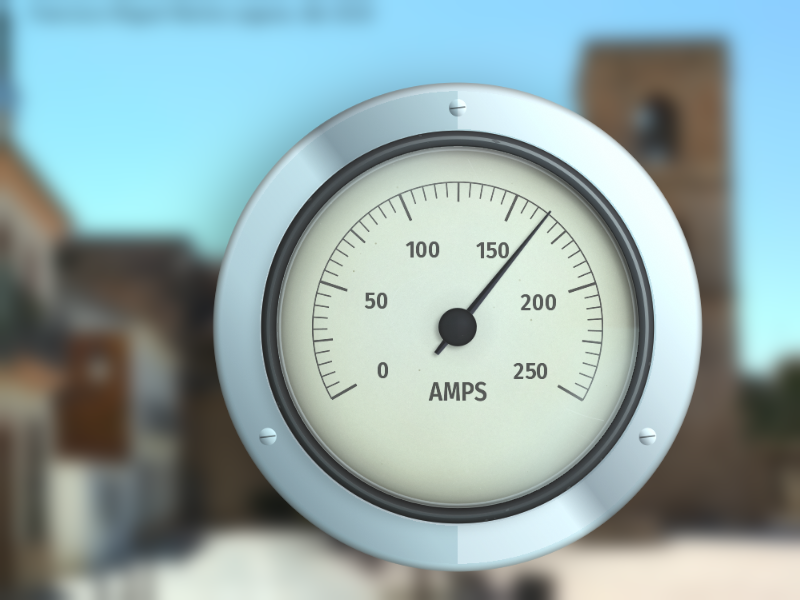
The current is A 165
